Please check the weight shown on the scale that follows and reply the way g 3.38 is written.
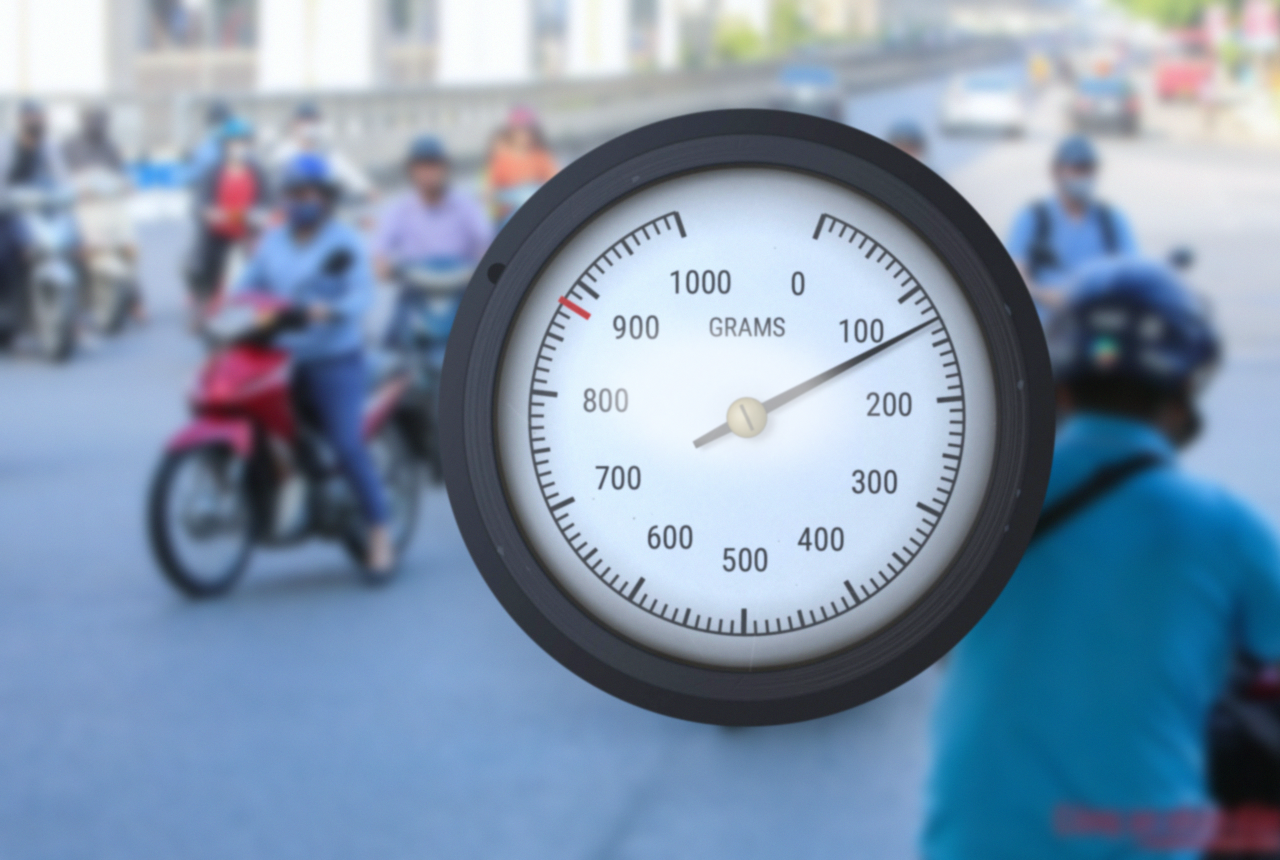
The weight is g 130
